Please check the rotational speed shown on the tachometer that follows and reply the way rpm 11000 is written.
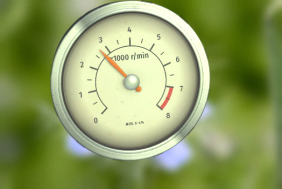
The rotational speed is rpm 2750
